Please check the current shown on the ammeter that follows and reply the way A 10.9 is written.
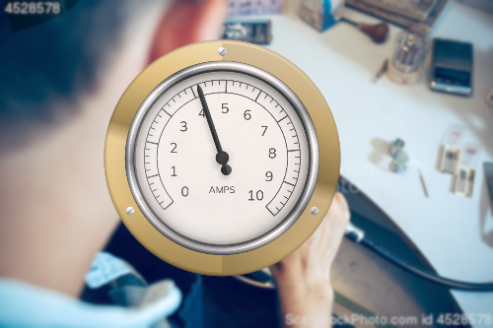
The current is A 4.2
